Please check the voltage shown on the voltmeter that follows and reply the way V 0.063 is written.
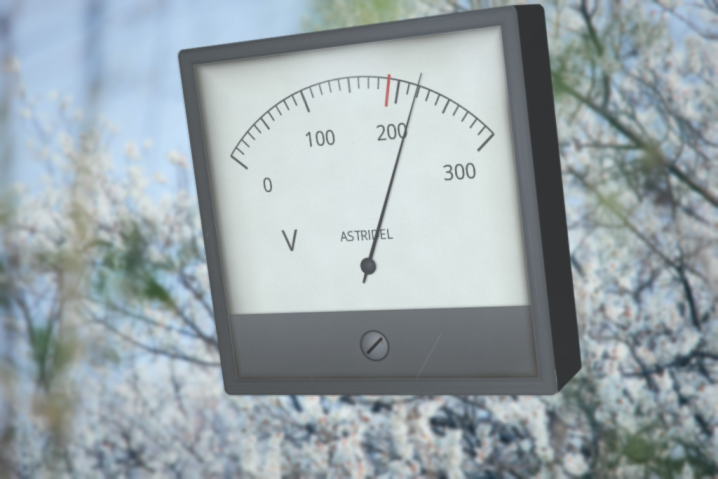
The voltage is V 220
